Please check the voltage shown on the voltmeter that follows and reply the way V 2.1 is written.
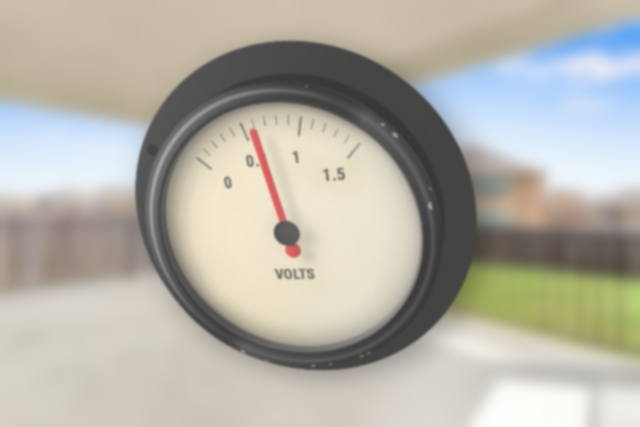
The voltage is V 0.6
